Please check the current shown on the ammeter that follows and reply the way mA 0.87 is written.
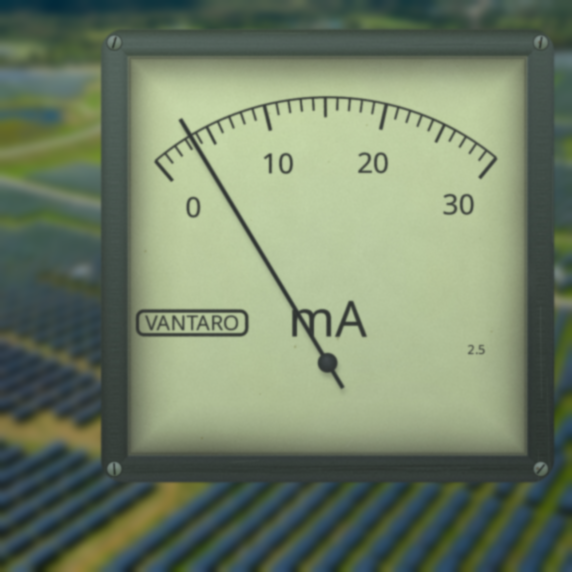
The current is mA 3.5
